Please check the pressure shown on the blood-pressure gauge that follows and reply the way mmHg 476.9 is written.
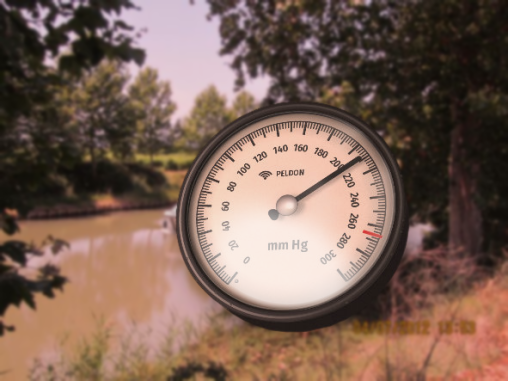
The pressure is mmHg 210
